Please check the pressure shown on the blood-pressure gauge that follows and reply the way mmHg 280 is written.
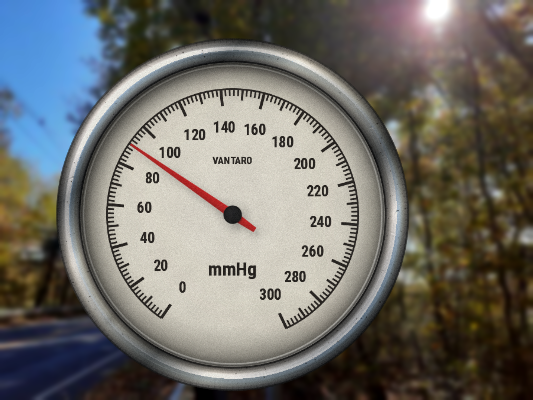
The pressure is mmHg 90
